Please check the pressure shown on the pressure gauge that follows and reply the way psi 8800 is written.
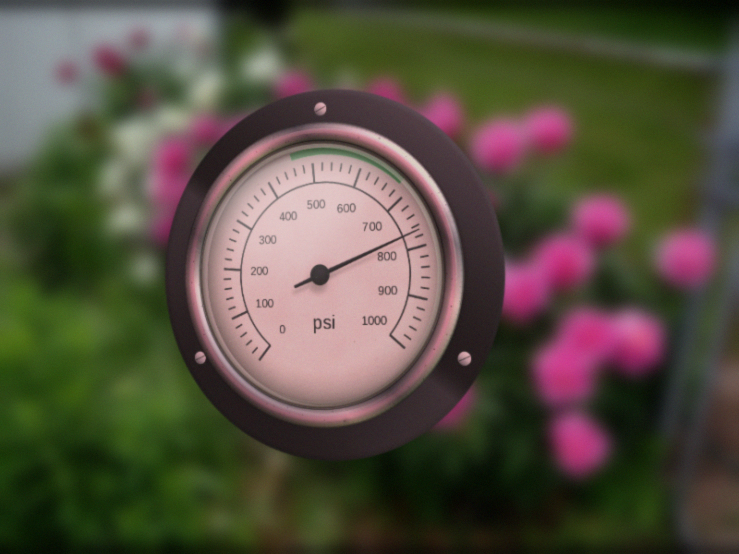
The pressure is psi 770
